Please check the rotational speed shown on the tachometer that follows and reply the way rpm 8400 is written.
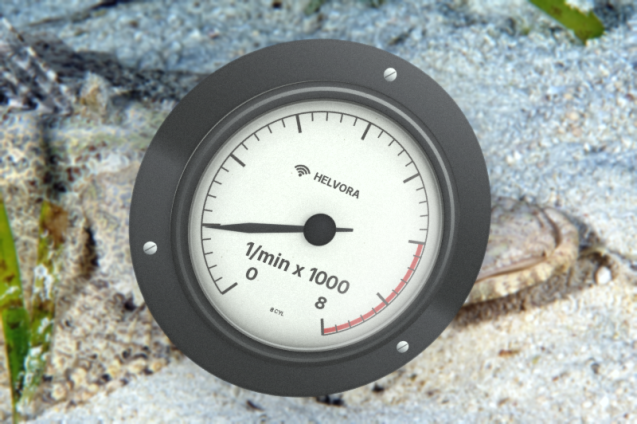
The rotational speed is rpm 1000
